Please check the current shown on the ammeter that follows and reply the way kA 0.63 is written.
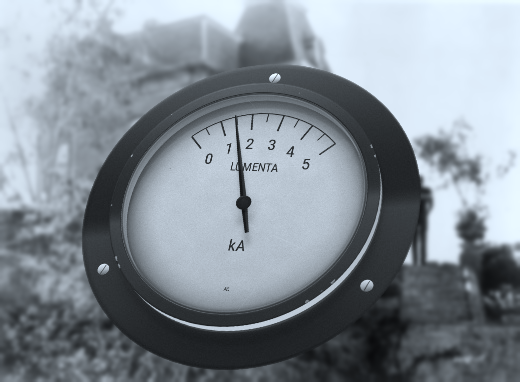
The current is kA 1.5
